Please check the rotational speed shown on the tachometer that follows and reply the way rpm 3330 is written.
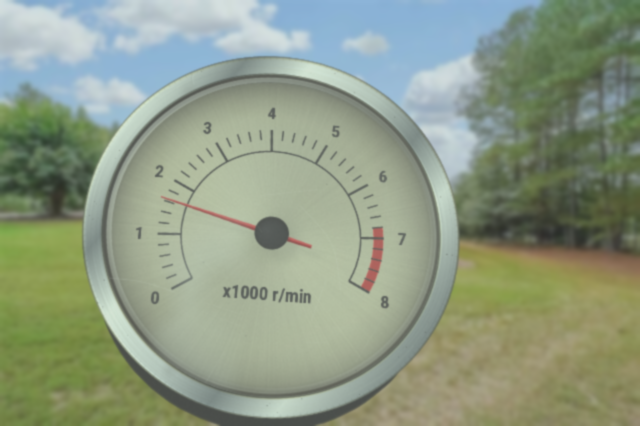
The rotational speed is rpm 1600
